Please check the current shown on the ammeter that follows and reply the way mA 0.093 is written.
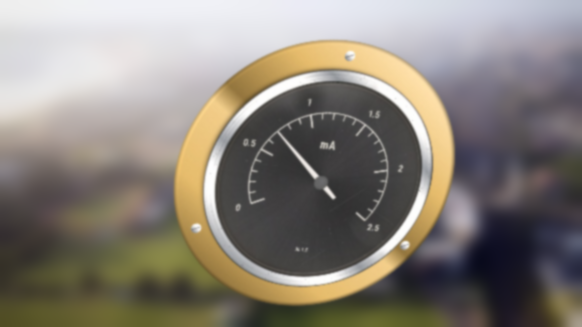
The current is mA 0.7
